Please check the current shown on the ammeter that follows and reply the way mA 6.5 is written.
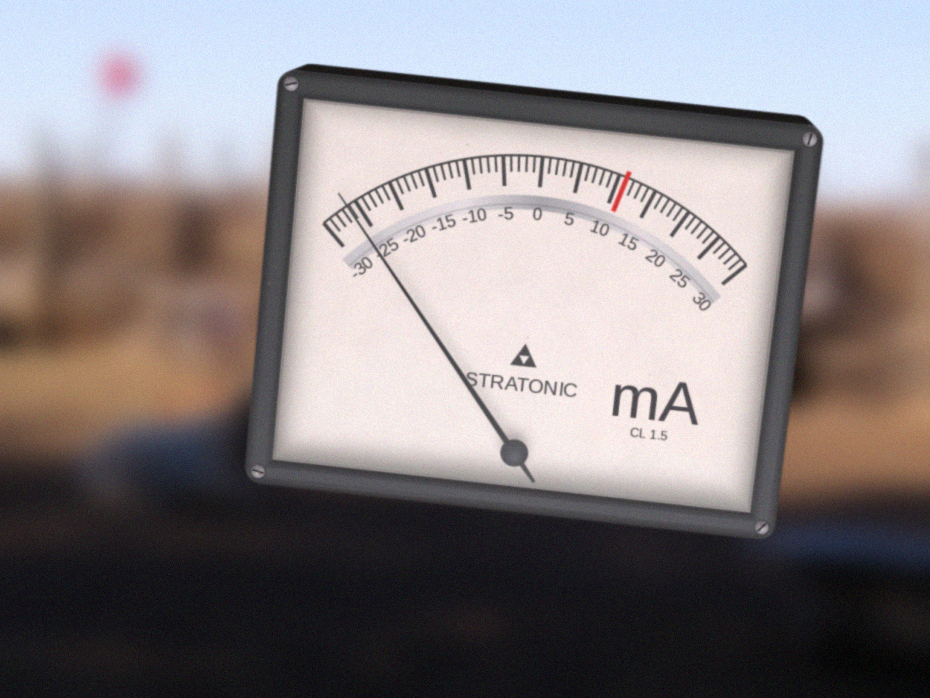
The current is mA -26
